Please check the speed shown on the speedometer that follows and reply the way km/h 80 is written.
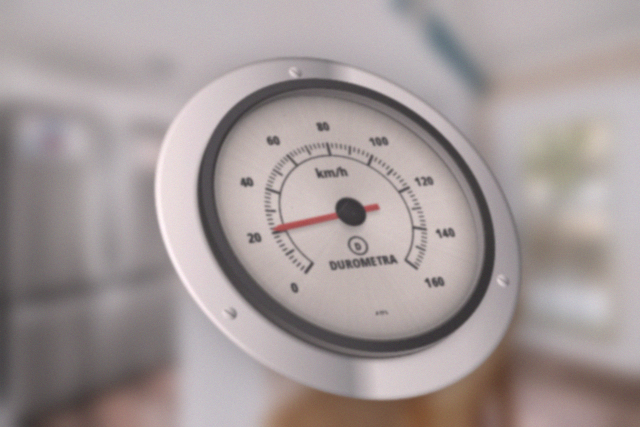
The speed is km/h 20
